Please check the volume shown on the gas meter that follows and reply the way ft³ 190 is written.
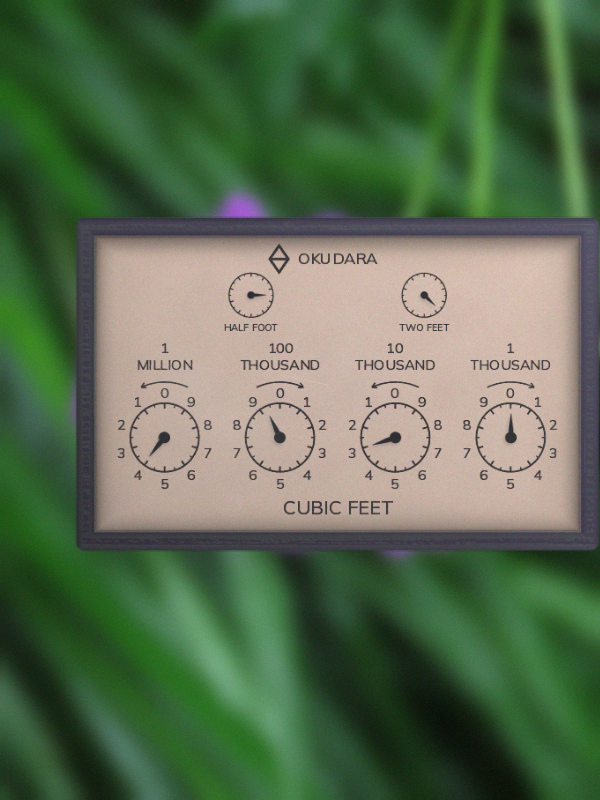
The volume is ft³ 393000
